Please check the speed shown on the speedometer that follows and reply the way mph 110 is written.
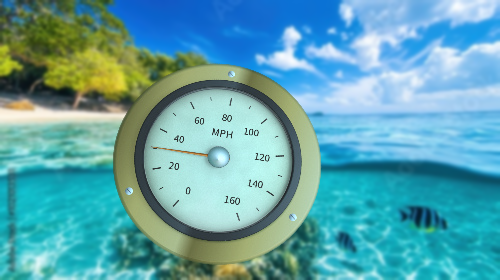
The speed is mph 30
